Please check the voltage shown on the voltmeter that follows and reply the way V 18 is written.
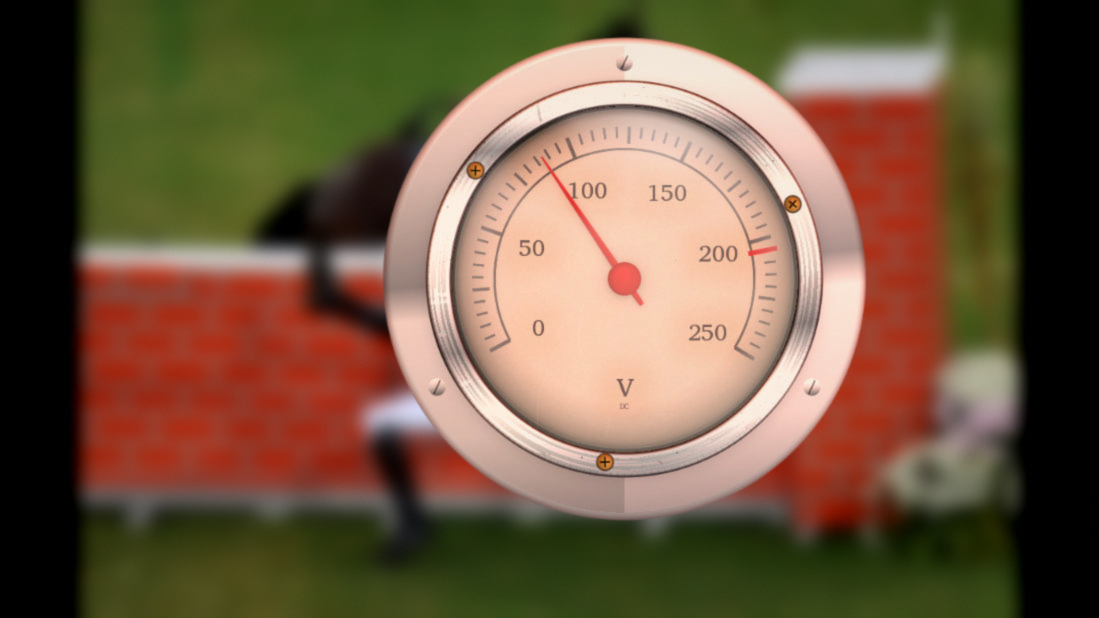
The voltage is V 87.5
